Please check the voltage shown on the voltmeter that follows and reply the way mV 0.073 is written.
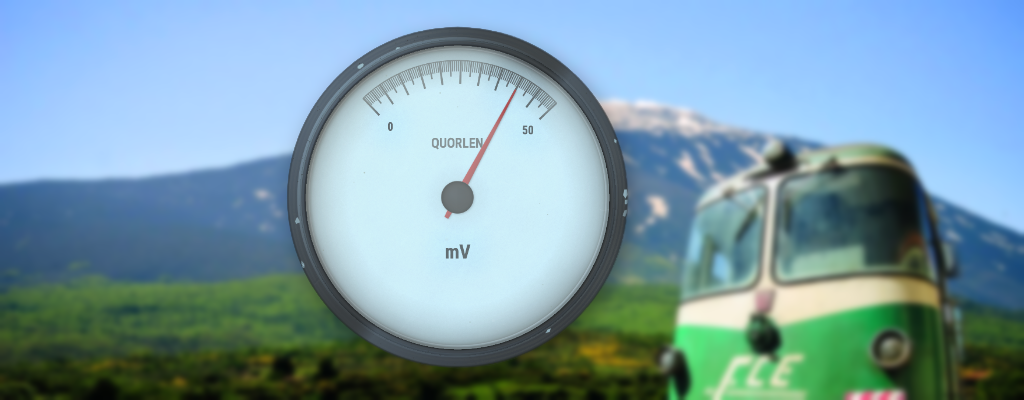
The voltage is mV 40
